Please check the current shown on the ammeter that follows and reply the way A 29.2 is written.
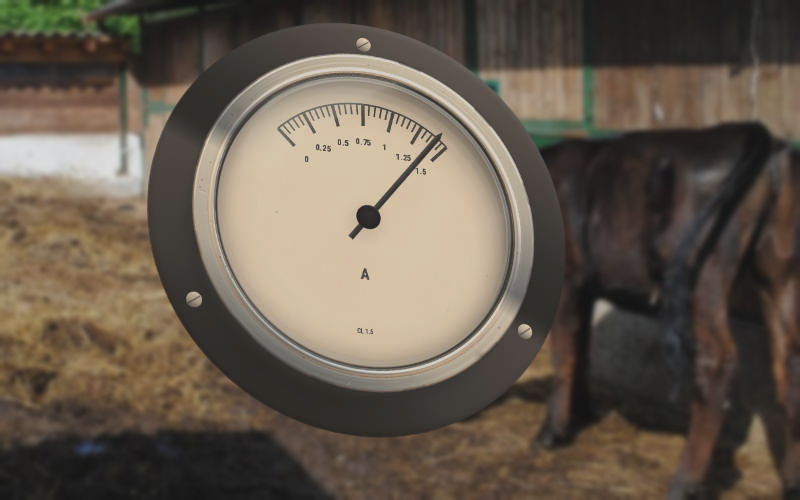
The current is A 1.4
